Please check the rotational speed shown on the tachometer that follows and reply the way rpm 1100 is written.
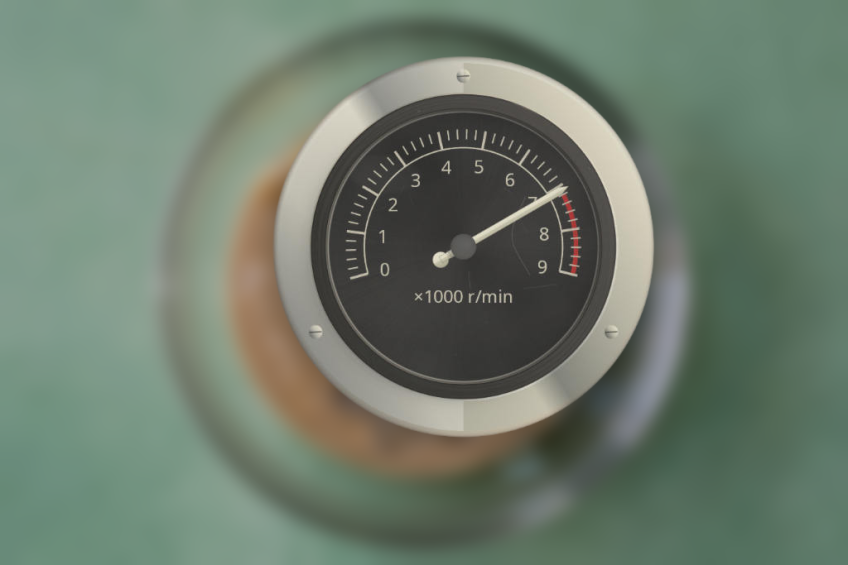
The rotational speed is rpm 7100
